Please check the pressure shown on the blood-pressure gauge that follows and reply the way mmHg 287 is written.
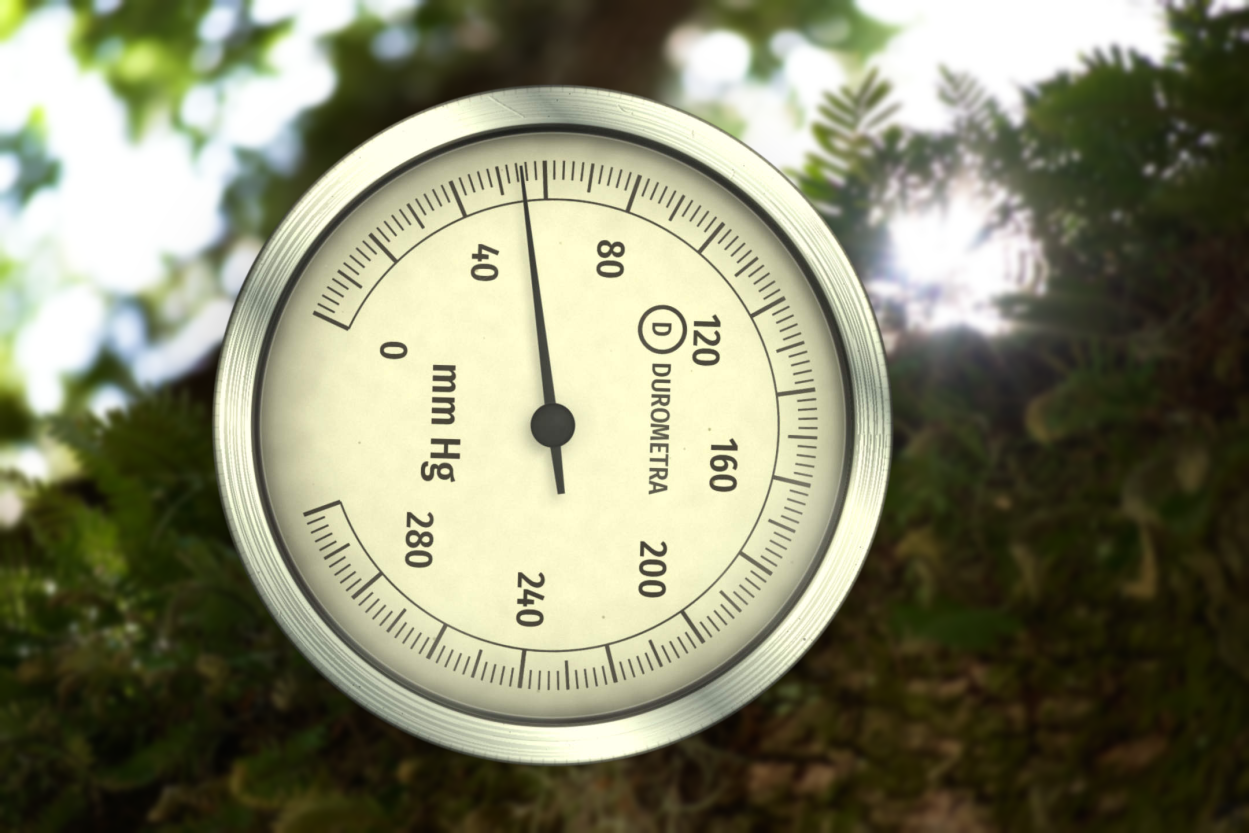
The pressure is mmHg 55
